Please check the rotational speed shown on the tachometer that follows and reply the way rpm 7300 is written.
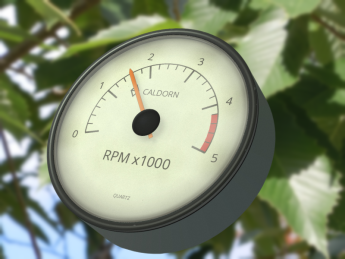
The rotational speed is rpm 1600
